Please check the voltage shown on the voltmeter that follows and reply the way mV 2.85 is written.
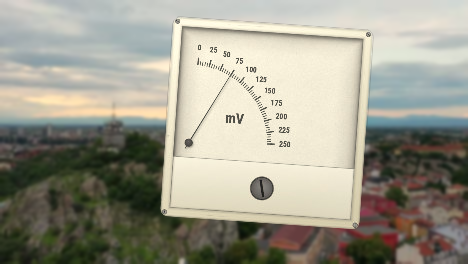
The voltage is mV 75
